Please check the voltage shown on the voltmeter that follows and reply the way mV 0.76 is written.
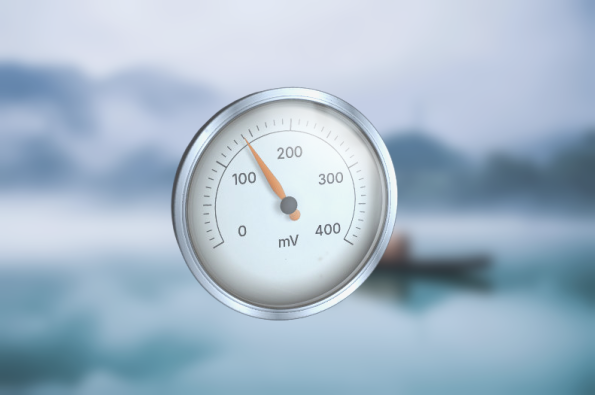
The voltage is mV 140
